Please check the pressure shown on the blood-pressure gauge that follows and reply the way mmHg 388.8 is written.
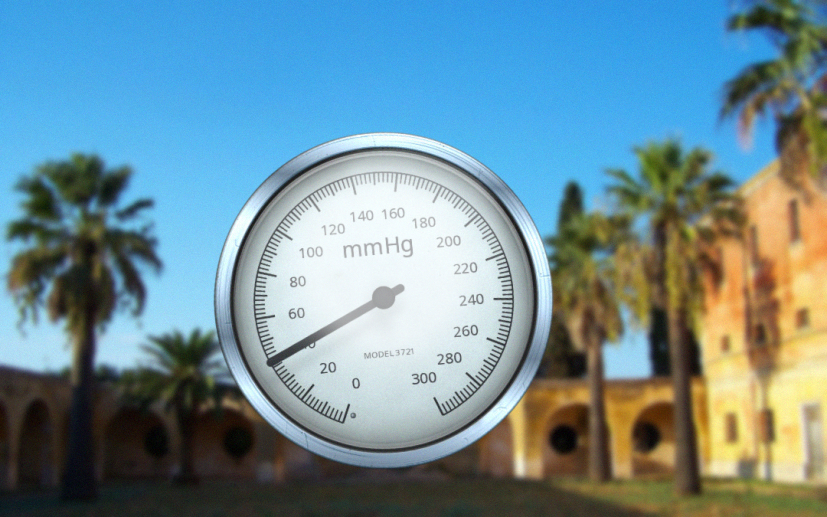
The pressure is mmHg 40
